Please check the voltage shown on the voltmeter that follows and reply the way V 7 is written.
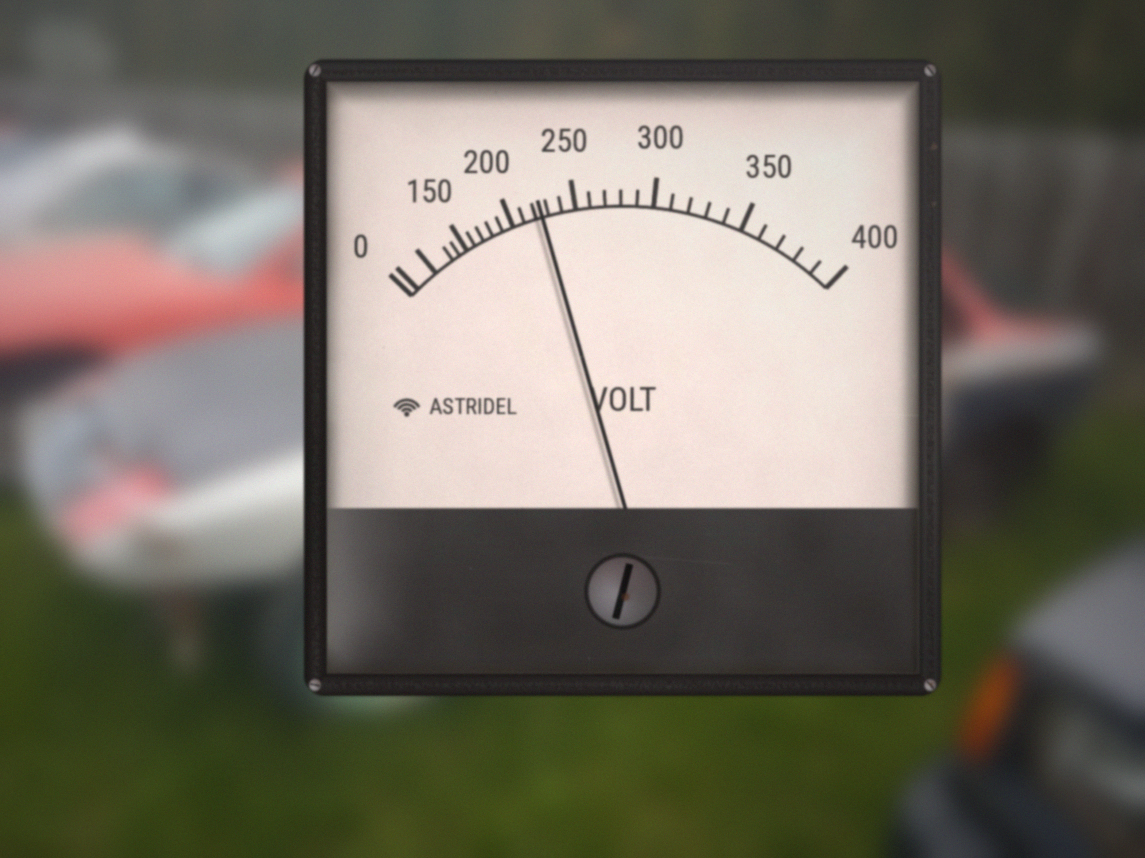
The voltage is V 225
